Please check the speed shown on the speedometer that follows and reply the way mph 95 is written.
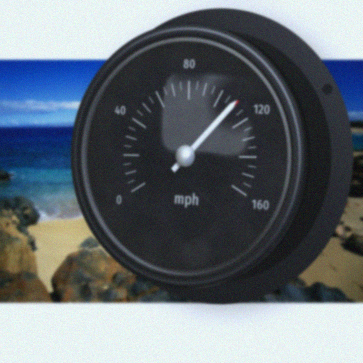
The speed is mph 110
